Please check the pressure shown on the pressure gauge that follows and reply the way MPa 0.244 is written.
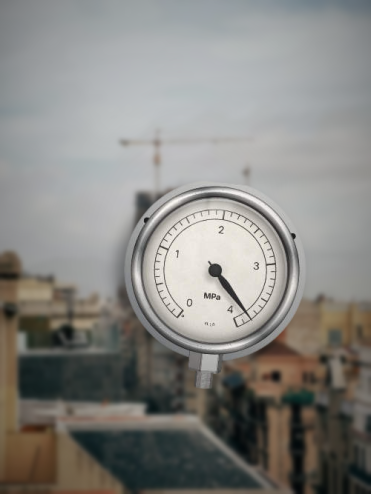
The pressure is MPa 3.8
